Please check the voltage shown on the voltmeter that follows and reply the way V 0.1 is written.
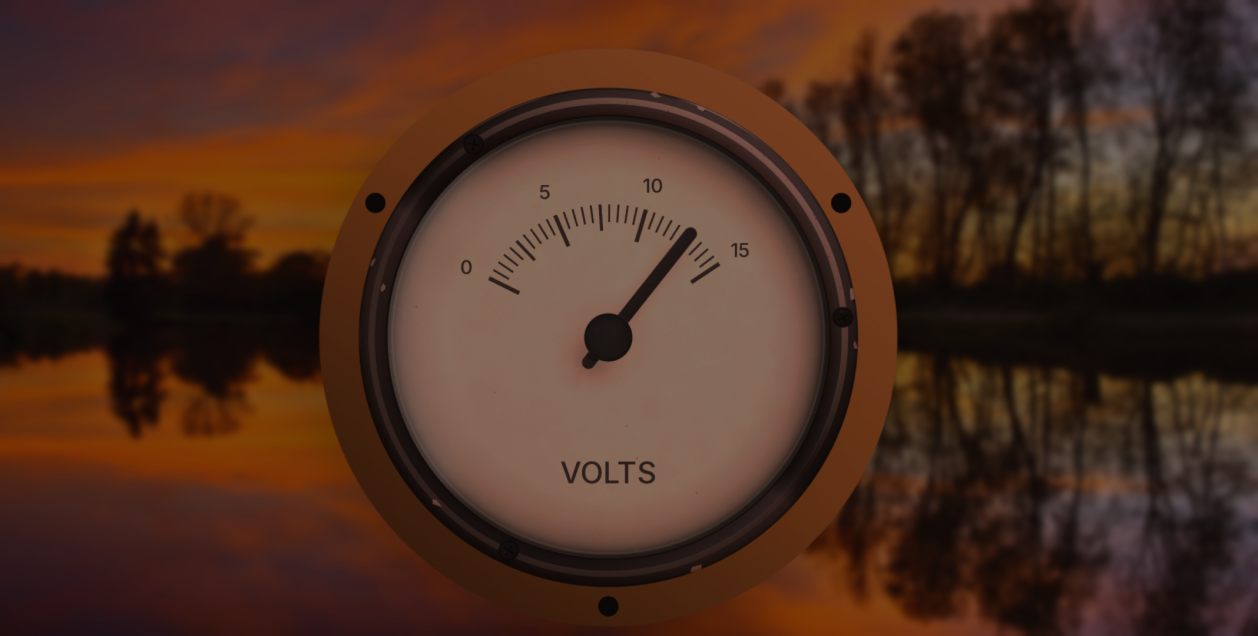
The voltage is V 12.75
